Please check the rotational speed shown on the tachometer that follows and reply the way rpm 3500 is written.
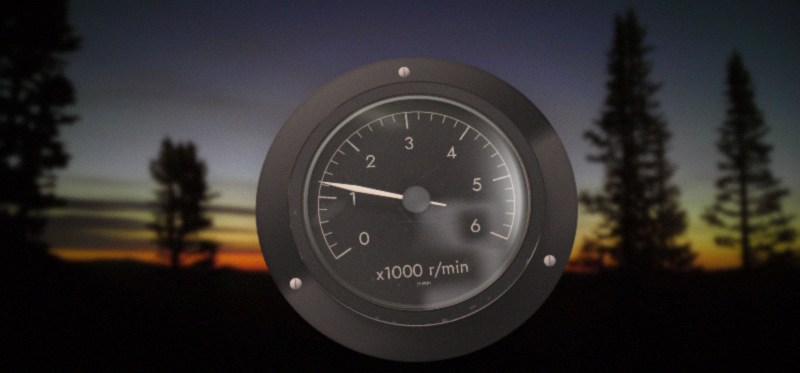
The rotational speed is rpm 1200
